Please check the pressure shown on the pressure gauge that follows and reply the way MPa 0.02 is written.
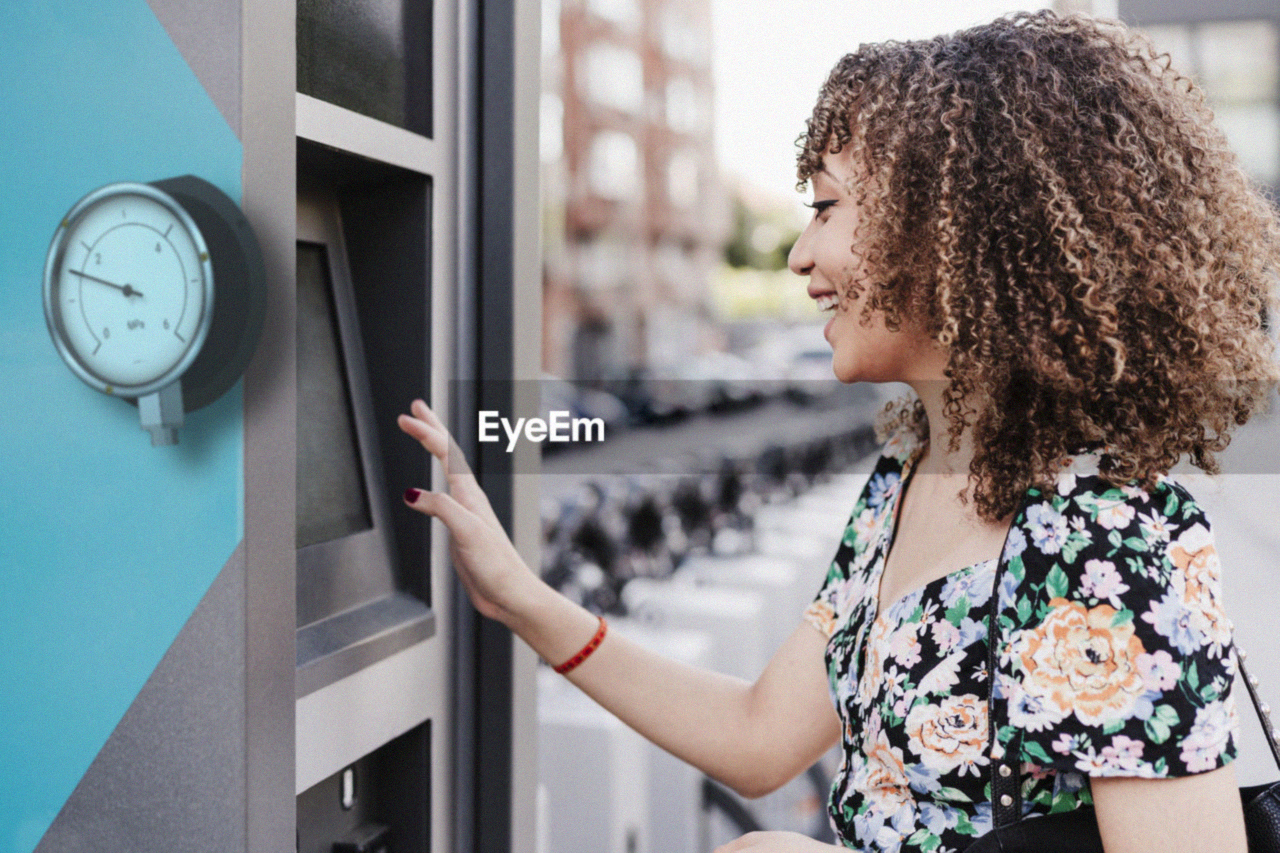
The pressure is MPa 1.5
